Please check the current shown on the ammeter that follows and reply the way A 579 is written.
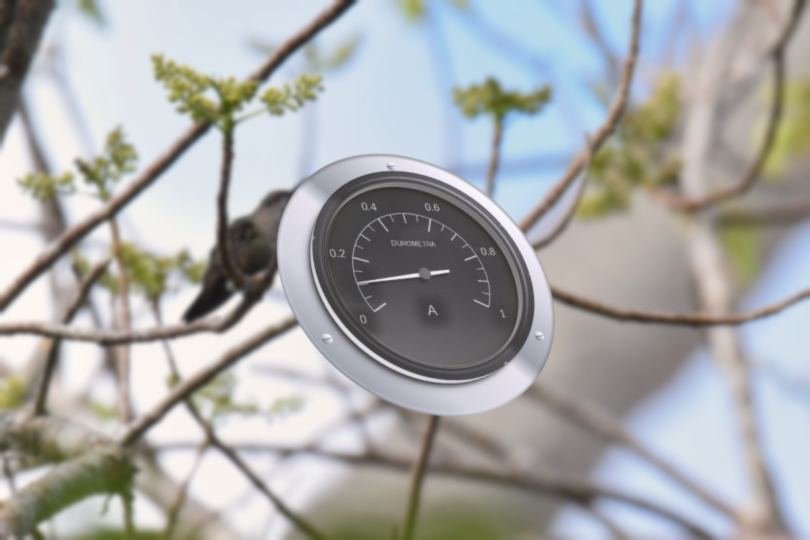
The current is A 0.1
